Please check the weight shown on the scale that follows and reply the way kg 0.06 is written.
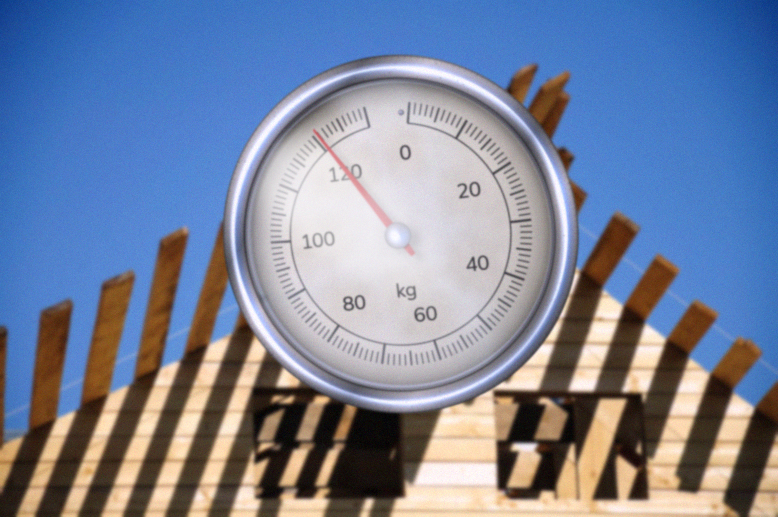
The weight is kg 121
